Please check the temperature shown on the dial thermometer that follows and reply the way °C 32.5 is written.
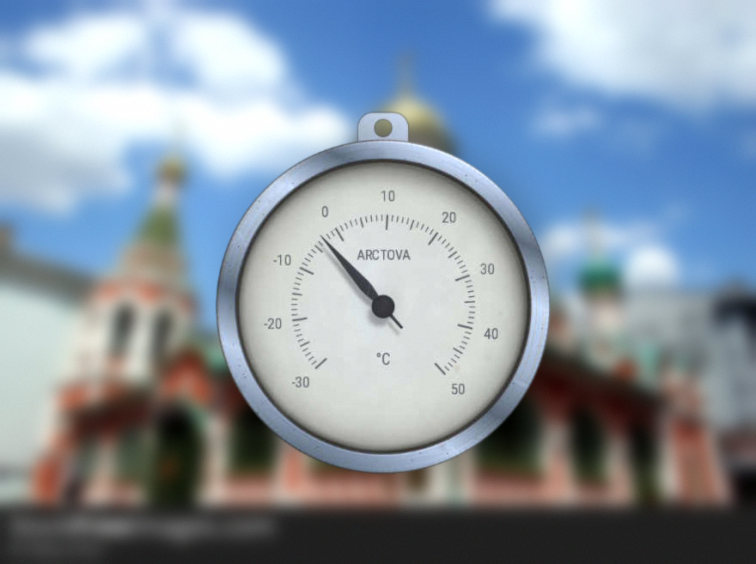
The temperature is °C -3
